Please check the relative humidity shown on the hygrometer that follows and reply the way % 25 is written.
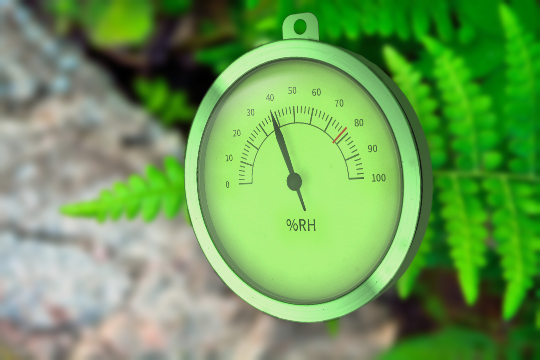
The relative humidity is % 40
